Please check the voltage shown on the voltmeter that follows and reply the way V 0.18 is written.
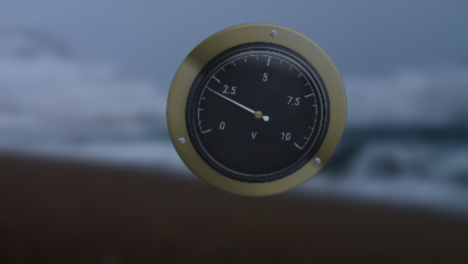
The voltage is V 2
